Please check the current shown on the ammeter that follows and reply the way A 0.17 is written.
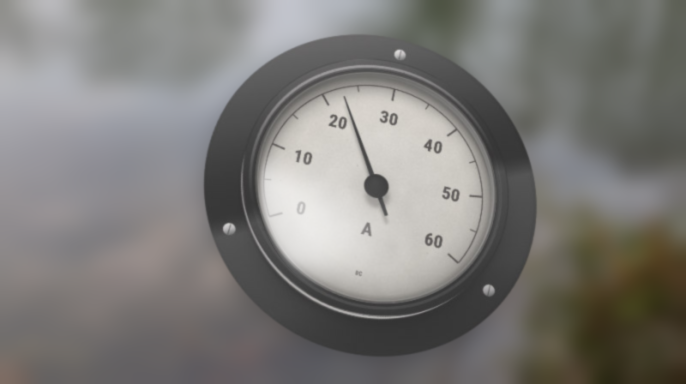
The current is A 22.5
